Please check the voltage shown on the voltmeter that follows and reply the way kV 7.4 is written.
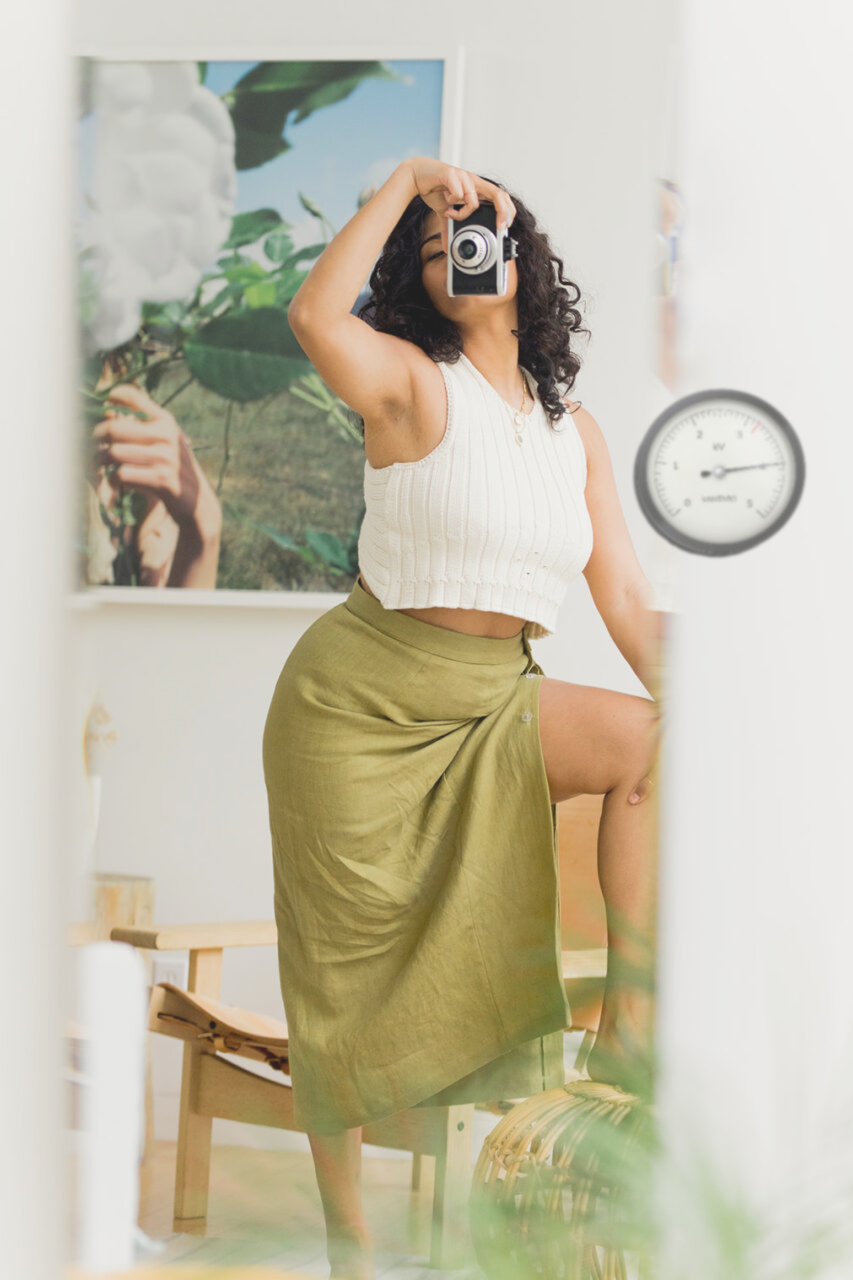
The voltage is kV 4
